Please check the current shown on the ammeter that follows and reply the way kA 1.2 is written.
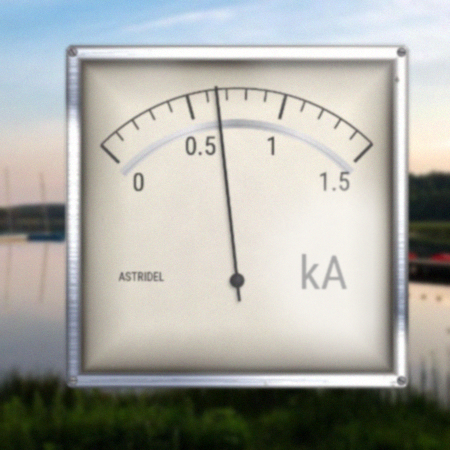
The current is kA 0.65
